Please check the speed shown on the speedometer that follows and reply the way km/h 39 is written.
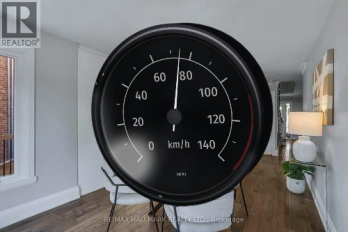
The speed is km/h 75
